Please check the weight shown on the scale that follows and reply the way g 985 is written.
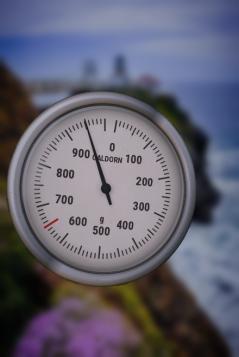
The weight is g 950
